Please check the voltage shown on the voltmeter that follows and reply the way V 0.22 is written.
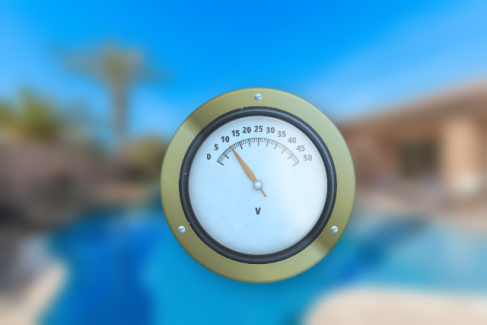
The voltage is V 10
